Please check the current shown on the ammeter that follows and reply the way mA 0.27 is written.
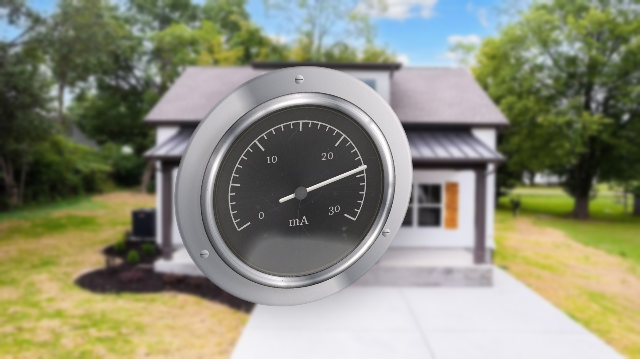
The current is mA 24
